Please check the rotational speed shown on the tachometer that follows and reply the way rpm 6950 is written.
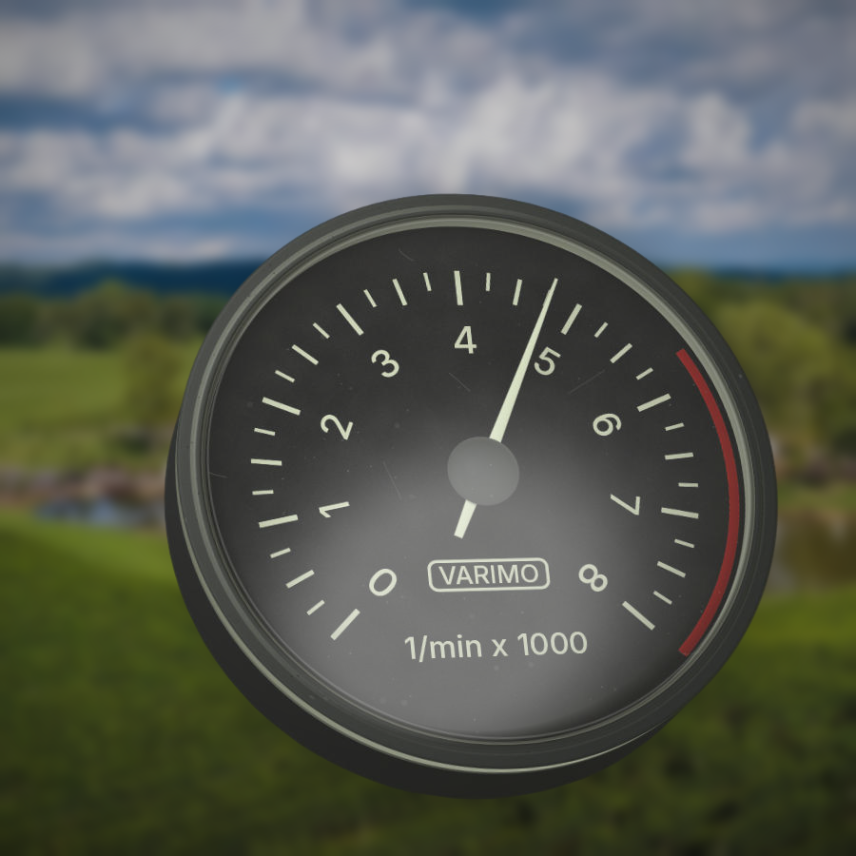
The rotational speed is rpm 4750
